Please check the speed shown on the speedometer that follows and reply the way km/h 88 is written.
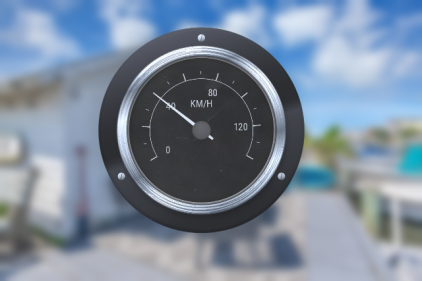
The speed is km/h 40
